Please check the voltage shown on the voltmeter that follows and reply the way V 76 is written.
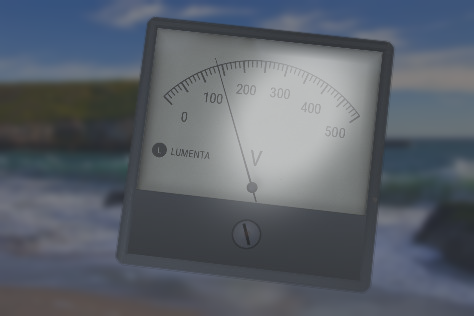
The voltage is V 140
